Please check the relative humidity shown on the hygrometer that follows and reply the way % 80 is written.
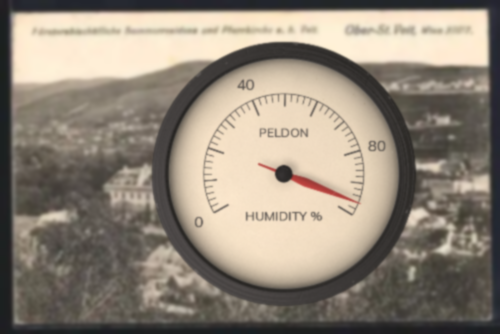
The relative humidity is % 96
